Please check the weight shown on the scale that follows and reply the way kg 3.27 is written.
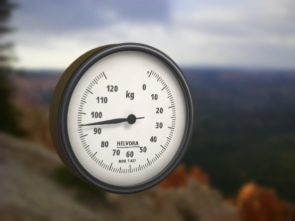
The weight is kg 95
